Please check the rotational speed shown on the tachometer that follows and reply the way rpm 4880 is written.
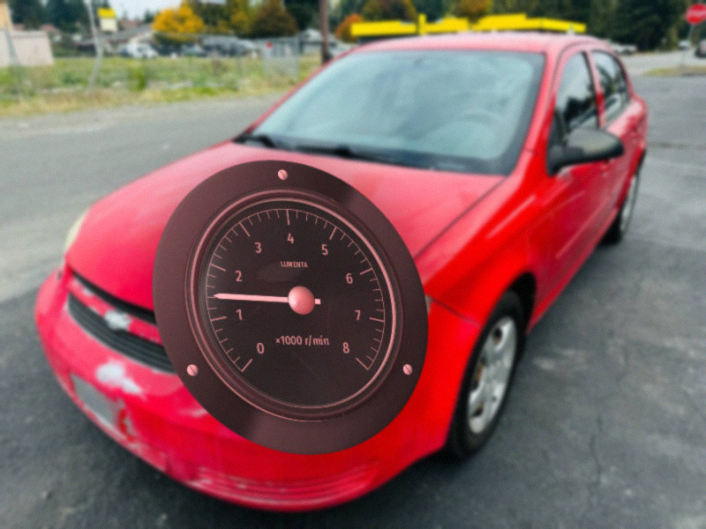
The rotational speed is rpm 1400
